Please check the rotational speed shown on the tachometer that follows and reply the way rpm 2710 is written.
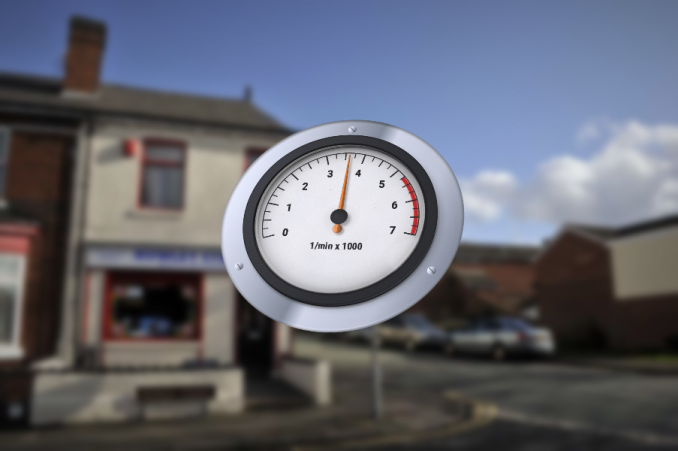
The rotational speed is rpm 3625
